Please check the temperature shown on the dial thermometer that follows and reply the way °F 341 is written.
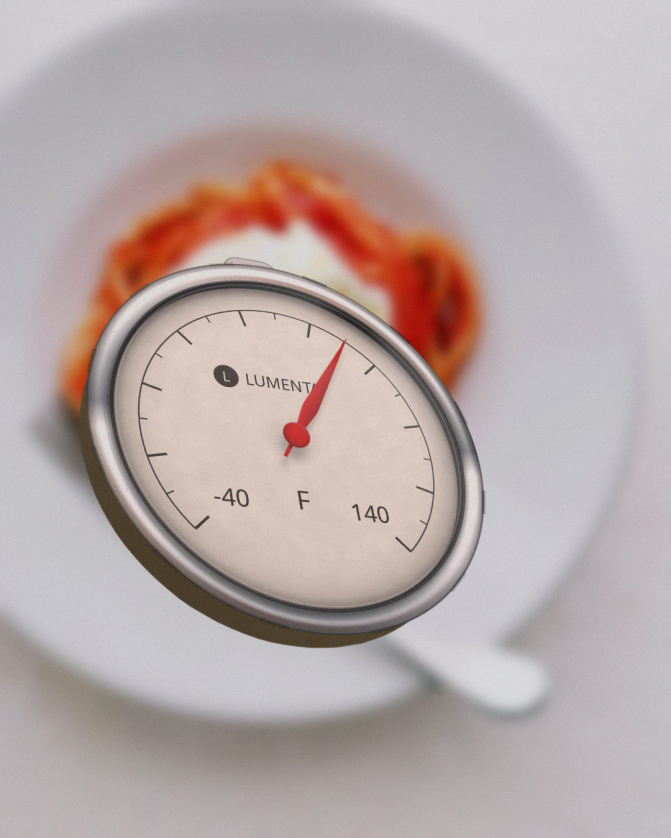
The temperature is °F 70
